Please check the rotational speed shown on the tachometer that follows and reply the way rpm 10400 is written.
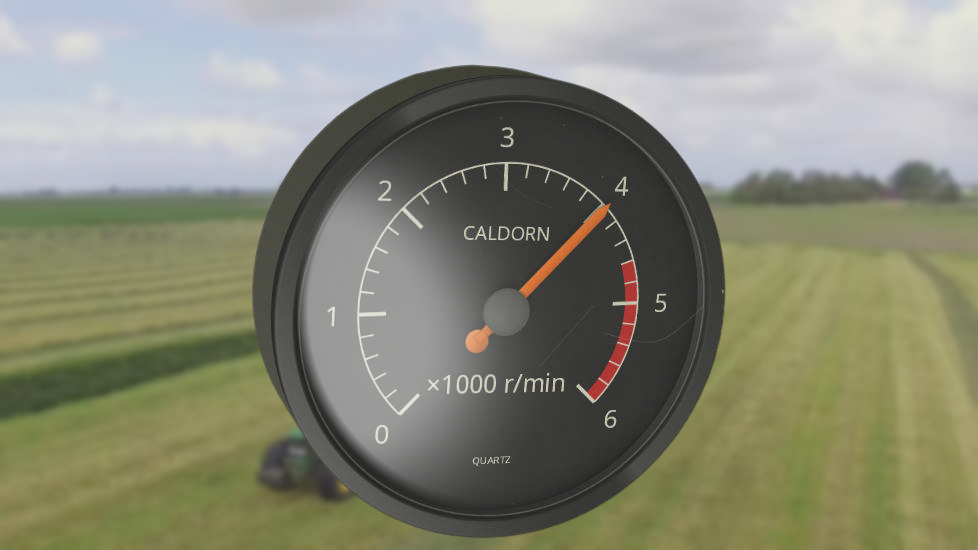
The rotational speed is rpm 4000
